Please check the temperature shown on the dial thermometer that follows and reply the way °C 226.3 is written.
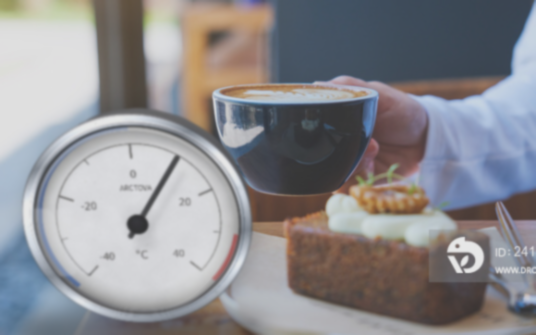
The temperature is °C 10
